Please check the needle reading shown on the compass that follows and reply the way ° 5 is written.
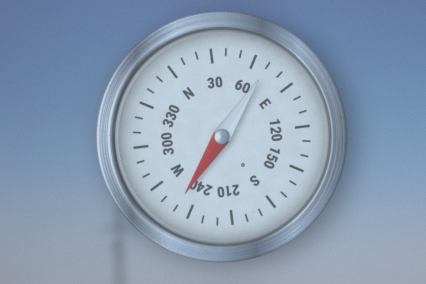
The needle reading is ° 250
